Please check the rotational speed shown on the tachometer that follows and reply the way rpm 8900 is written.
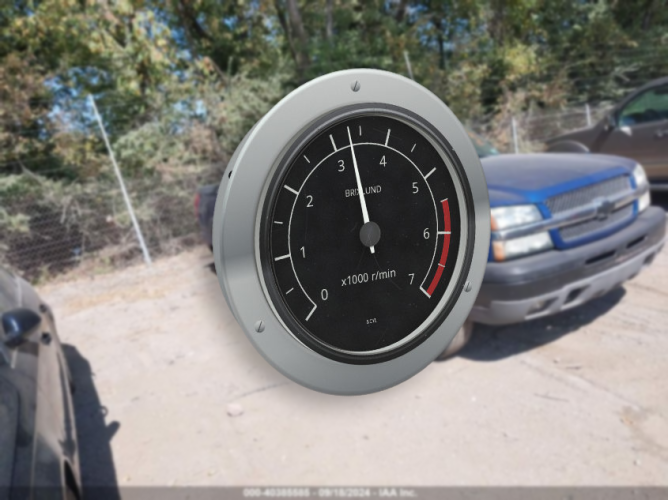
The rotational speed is rpm 3250
